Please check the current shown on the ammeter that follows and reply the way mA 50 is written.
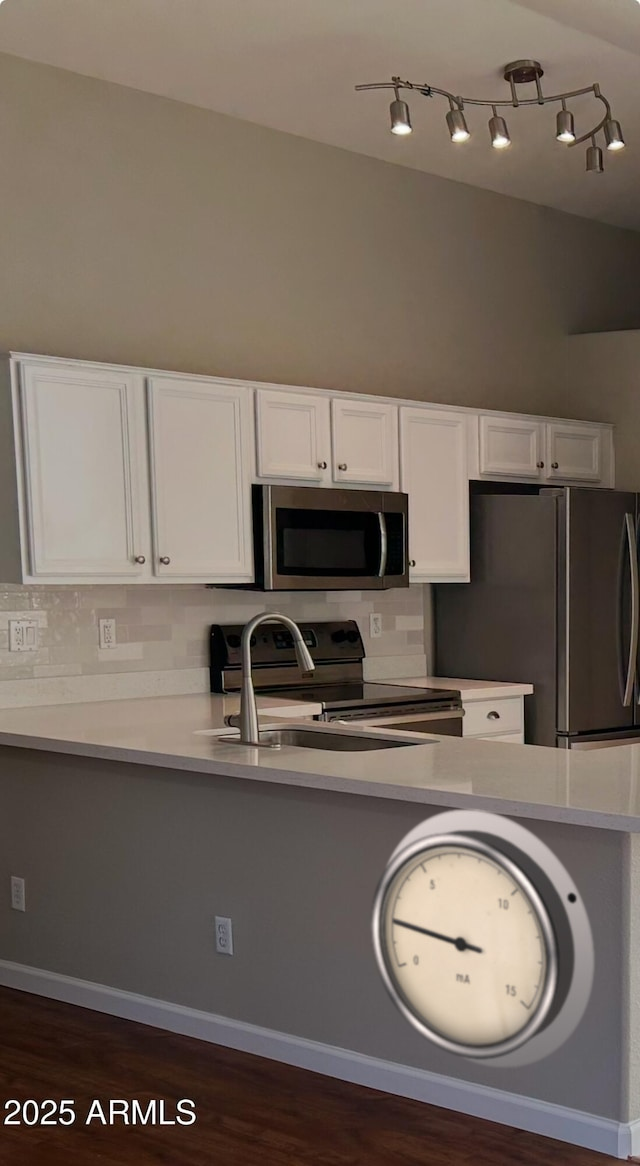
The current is mA 2
